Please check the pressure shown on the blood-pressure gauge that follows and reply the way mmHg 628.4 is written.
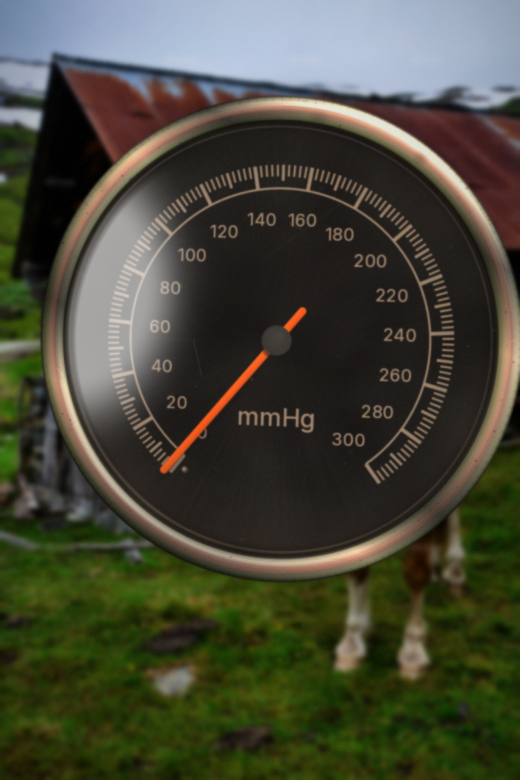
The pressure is mmHg 2
